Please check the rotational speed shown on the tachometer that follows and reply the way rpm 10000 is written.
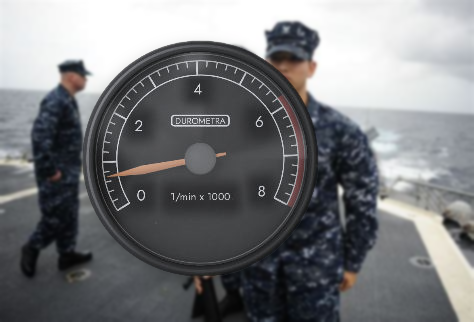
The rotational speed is rpm 700
